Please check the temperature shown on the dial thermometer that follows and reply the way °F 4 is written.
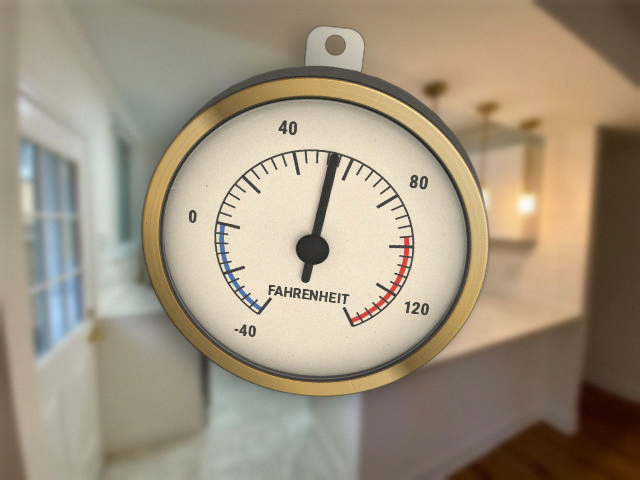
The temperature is °F 54
